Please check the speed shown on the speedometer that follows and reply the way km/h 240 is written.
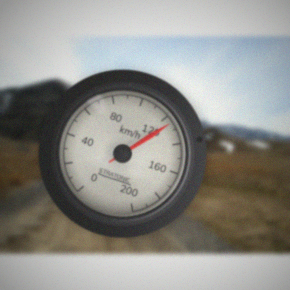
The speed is km/h 125
